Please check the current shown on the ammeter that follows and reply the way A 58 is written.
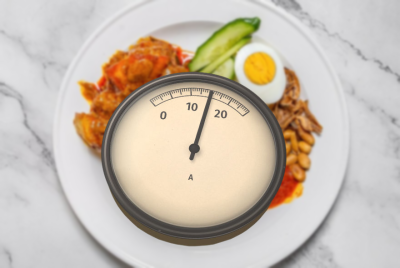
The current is A 15
